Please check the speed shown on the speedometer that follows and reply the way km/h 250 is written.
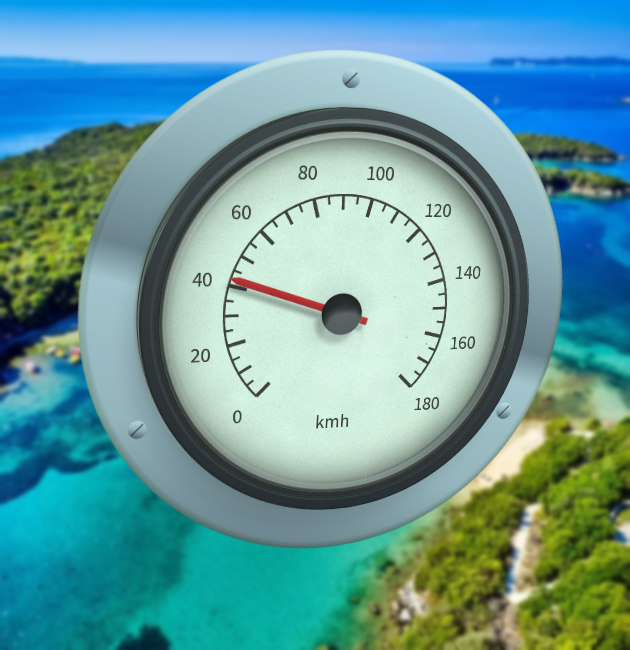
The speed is km/h 42.5
